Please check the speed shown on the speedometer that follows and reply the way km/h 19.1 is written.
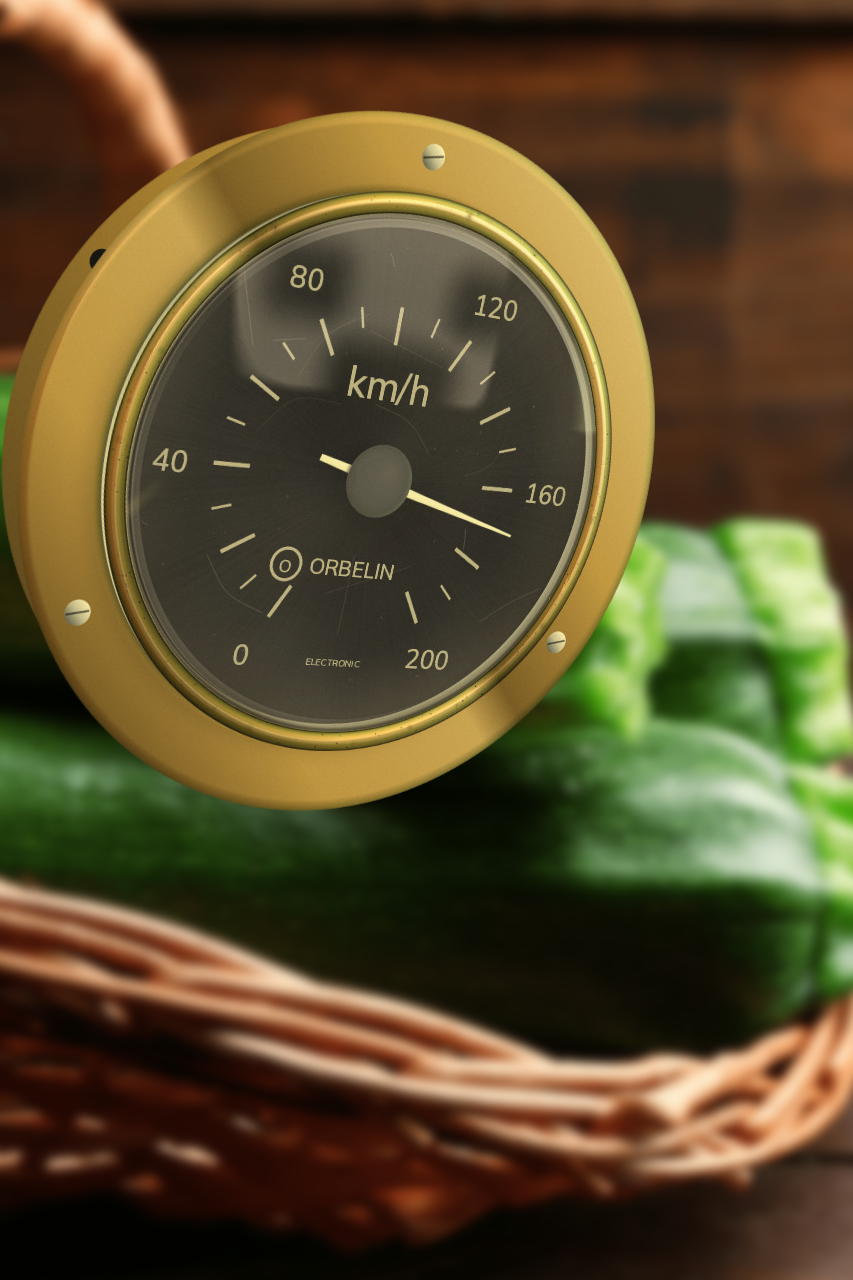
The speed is km/h 170
